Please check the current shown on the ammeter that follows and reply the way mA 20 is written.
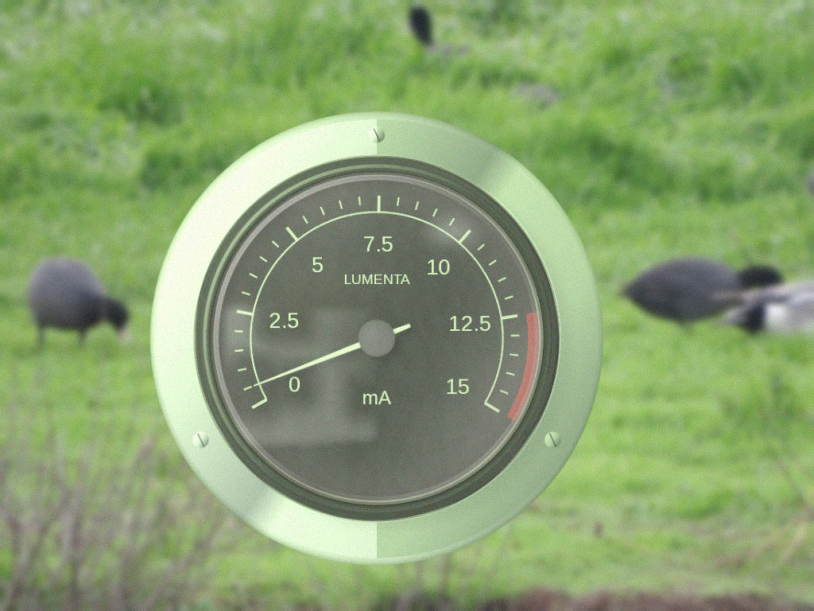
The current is mA 0.5
